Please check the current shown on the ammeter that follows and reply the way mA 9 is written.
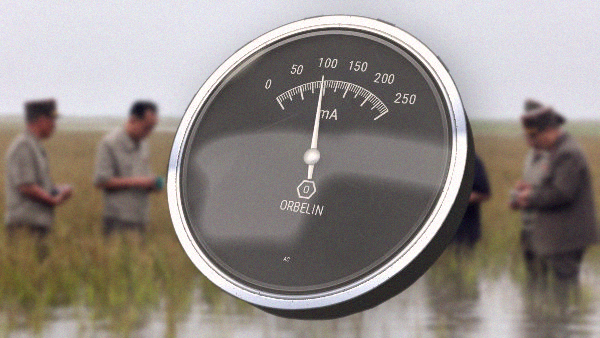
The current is mA 100
